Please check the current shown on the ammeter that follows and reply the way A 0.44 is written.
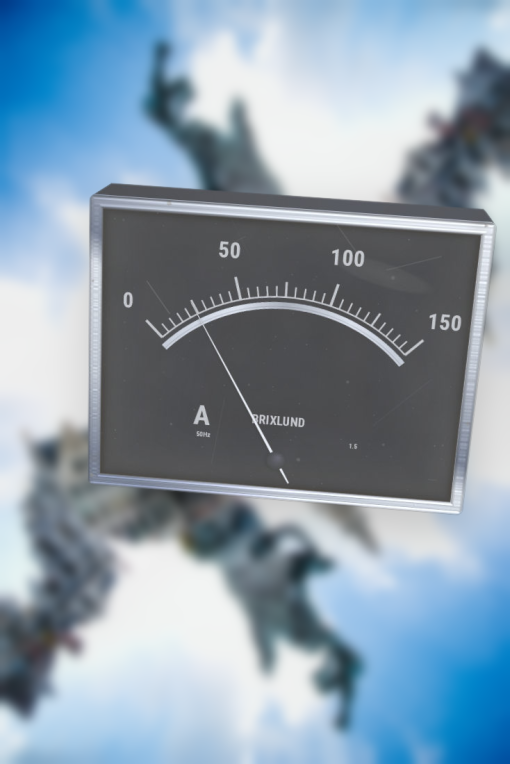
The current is A 25
